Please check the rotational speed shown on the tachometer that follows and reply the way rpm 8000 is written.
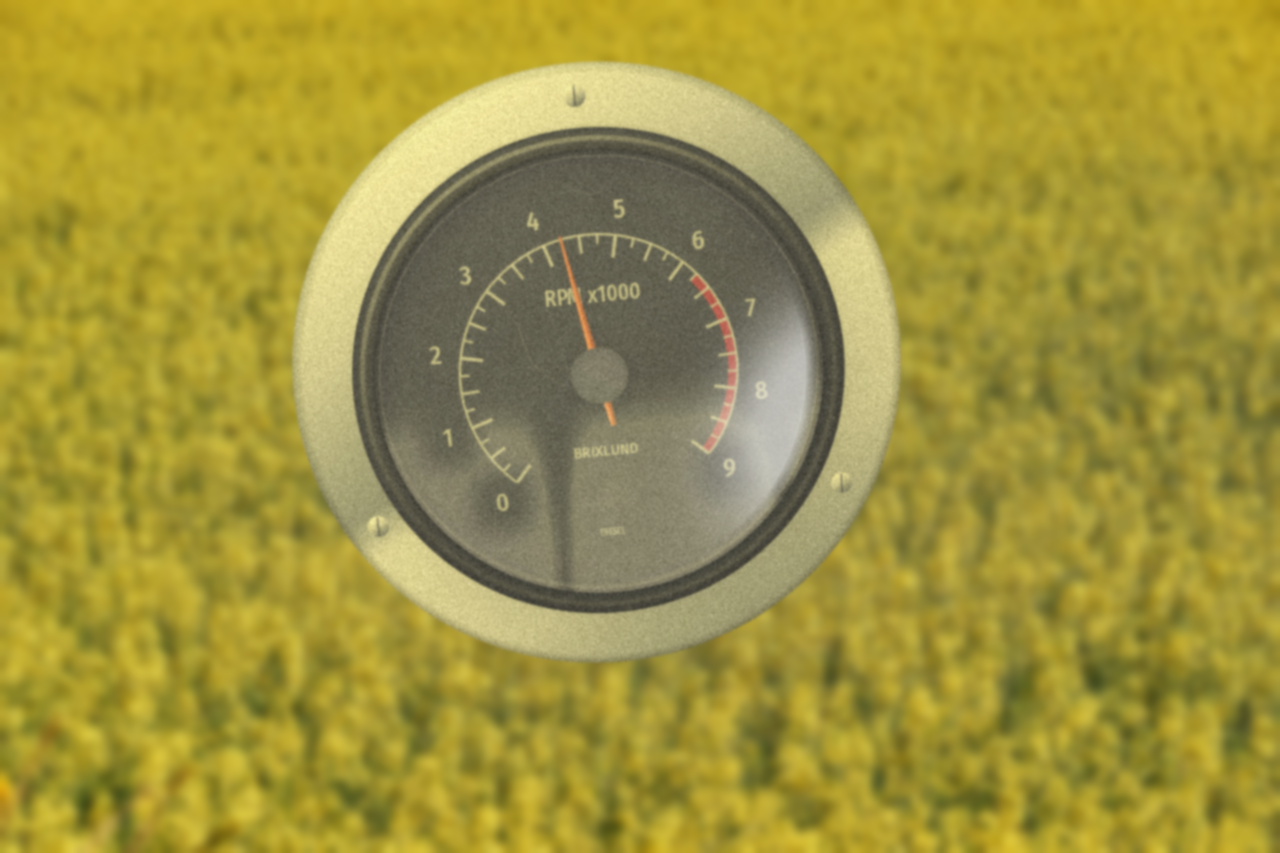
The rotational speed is rpm 4250
